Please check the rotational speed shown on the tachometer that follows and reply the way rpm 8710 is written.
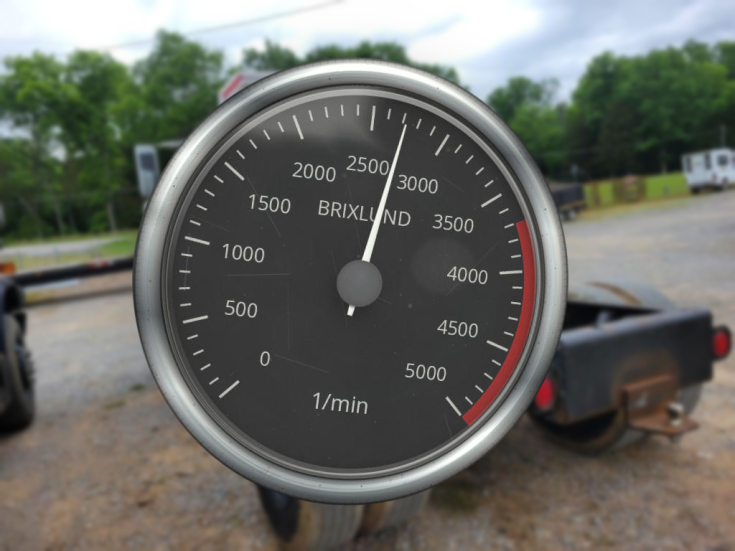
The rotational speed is rpm 2700
